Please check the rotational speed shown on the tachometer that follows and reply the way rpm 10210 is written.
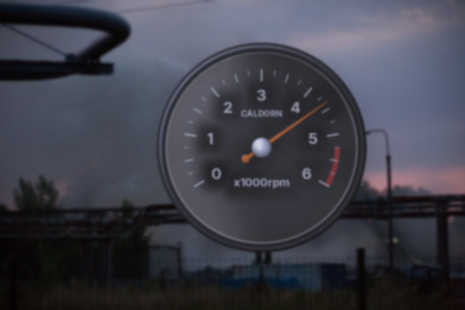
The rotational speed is rpm 4375
